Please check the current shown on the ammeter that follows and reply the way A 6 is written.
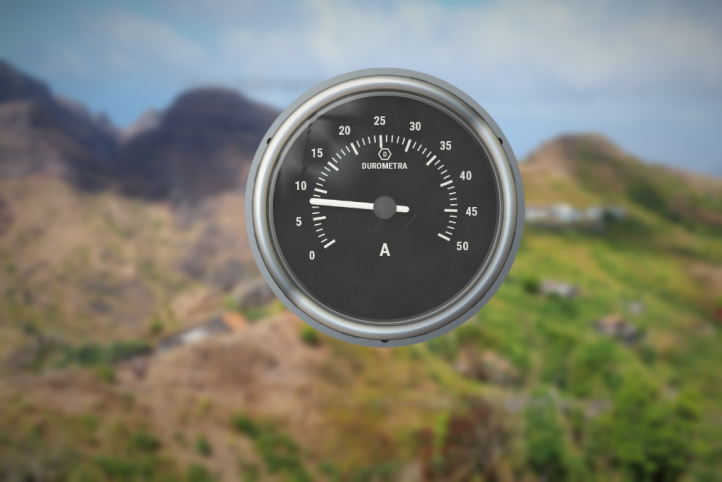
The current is A 8
